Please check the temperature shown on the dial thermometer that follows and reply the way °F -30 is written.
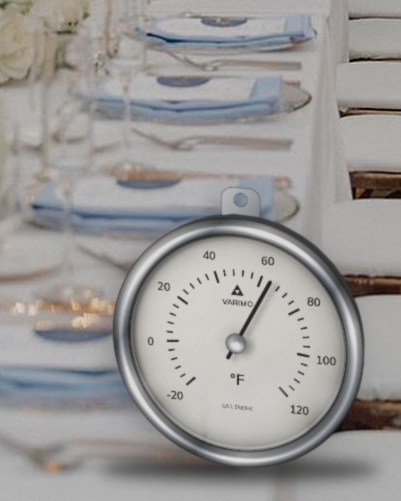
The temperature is °F 64
